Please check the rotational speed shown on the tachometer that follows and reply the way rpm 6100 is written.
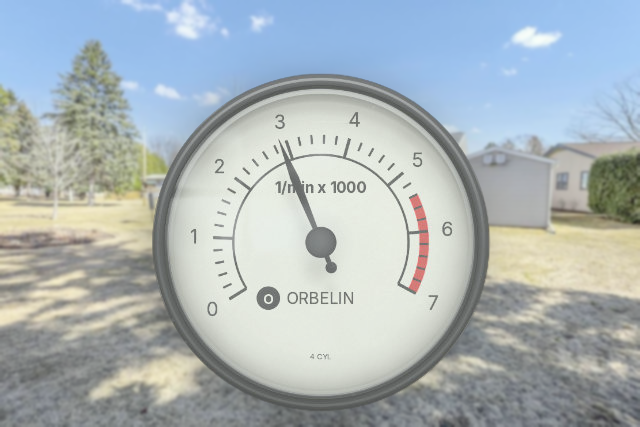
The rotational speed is rpm 2900
